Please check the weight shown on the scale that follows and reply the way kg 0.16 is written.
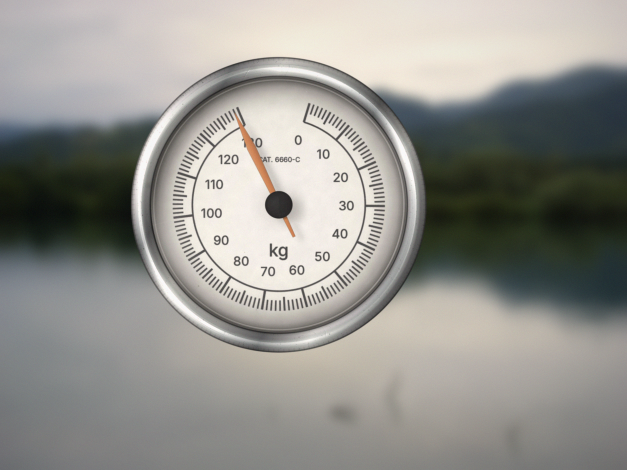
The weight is kg 129
